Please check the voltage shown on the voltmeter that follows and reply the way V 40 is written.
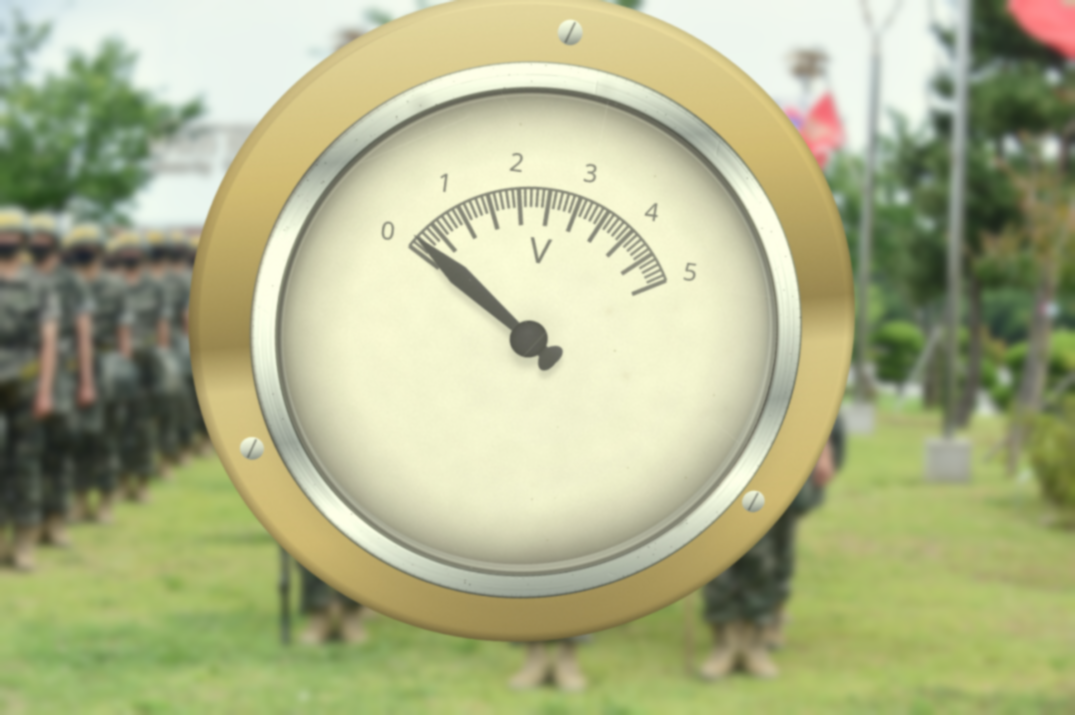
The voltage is V 0.2
